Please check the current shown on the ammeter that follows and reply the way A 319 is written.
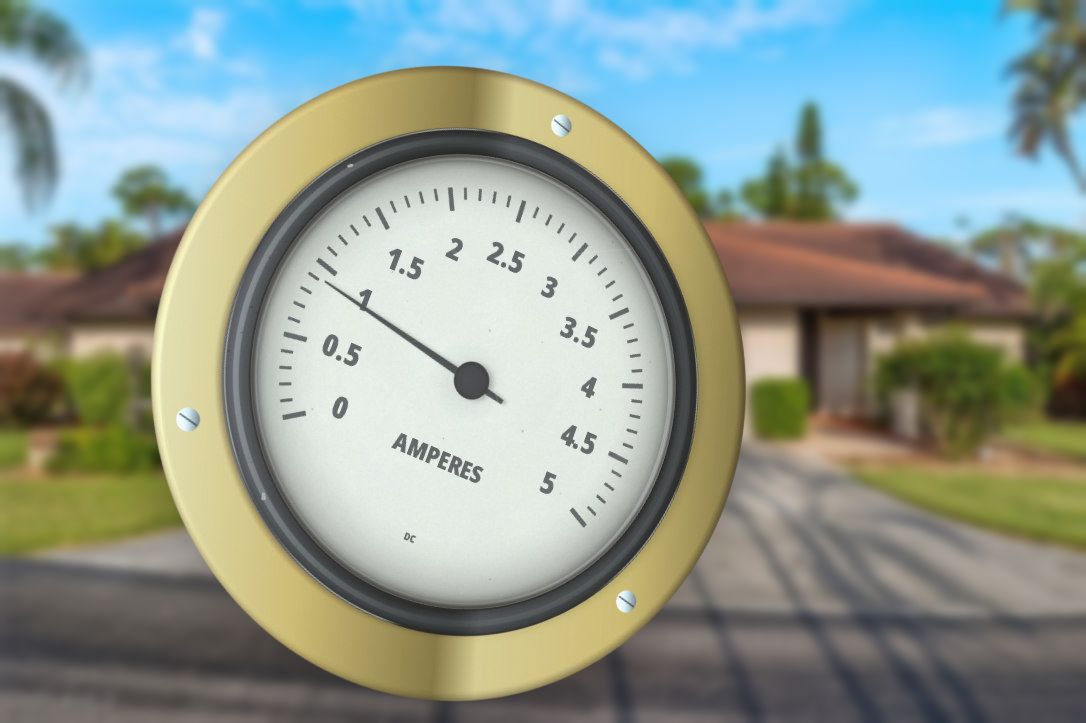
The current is A 0.9
